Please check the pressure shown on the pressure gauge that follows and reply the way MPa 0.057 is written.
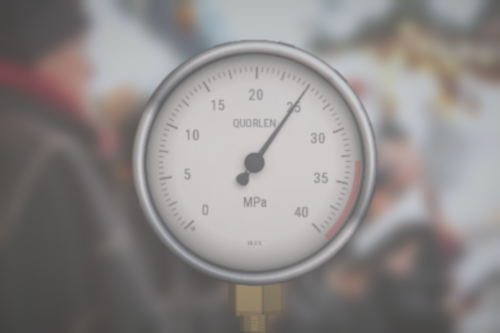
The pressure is MPa 25
